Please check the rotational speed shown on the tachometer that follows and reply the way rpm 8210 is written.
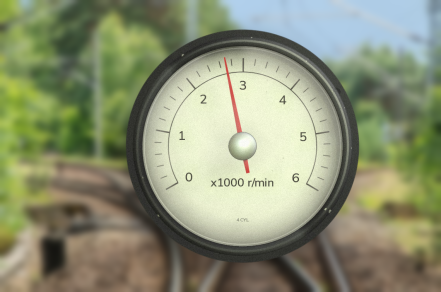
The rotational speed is rpm 2700
